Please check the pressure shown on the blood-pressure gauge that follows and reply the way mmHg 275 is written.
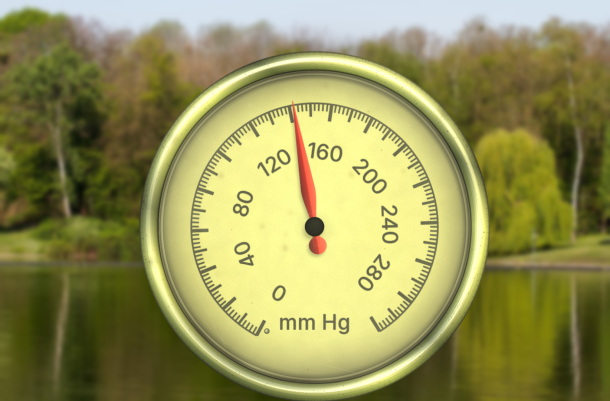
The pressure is mmHg 142
